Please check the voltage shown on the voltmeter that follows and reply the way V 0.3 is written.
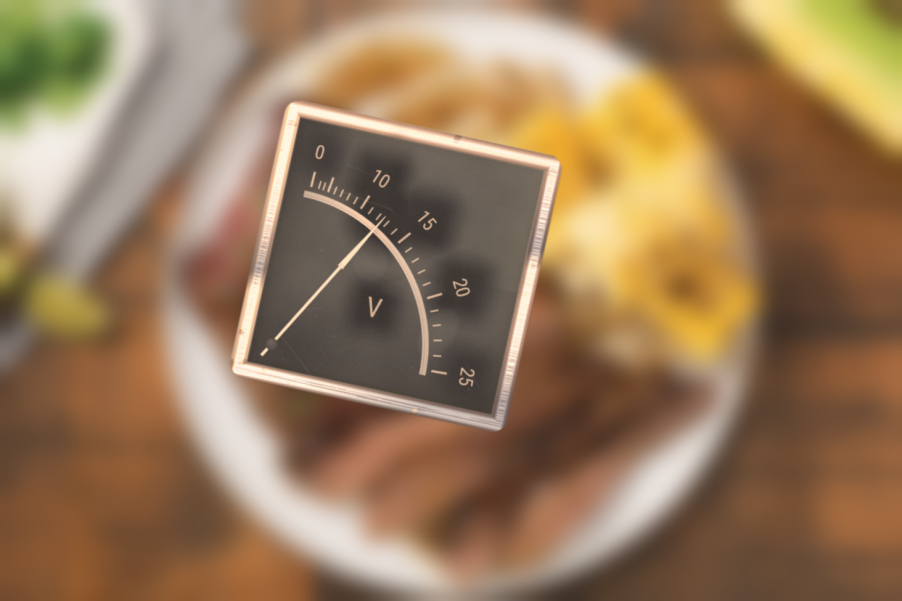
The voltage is V 12.5
